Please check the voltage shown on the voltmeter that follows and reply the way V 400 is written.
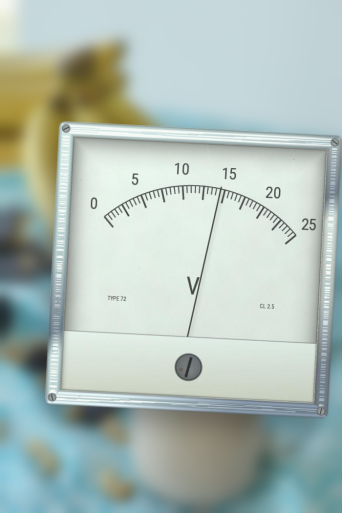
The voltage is V 14.5
